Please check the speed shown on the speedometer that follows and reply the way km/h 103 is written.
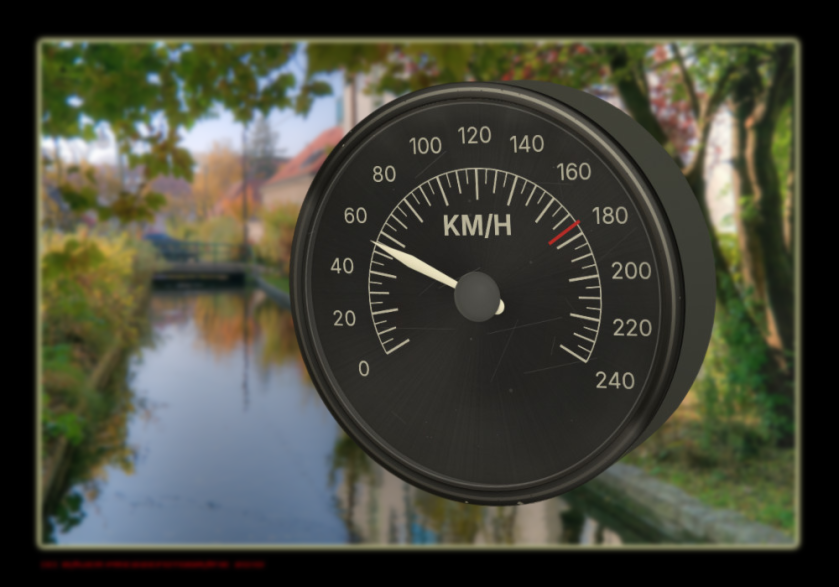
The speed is km/h 55
